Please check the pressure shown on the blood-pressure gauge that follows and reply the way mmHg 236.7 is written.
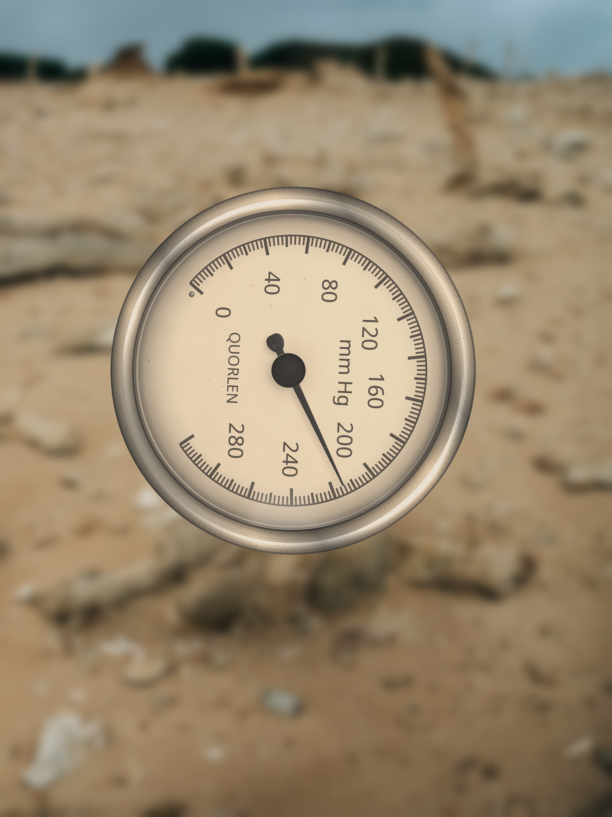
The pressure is mmHg 214
